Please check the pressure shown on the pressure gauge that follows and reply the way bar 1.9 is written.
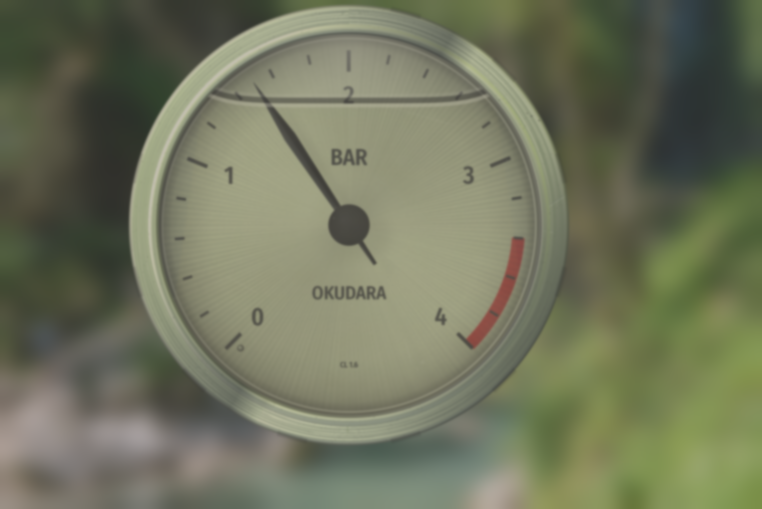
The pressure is bar 1.5
